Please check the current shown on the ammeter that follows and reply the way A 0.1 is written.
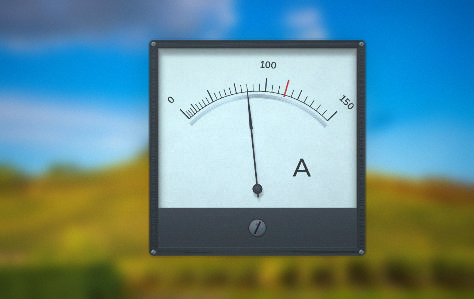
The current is A 85
